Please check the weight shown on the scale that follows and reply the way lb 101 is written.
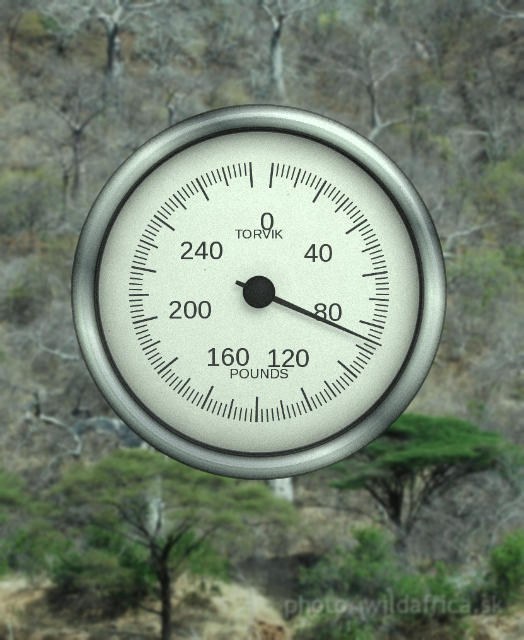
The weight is lb 86
